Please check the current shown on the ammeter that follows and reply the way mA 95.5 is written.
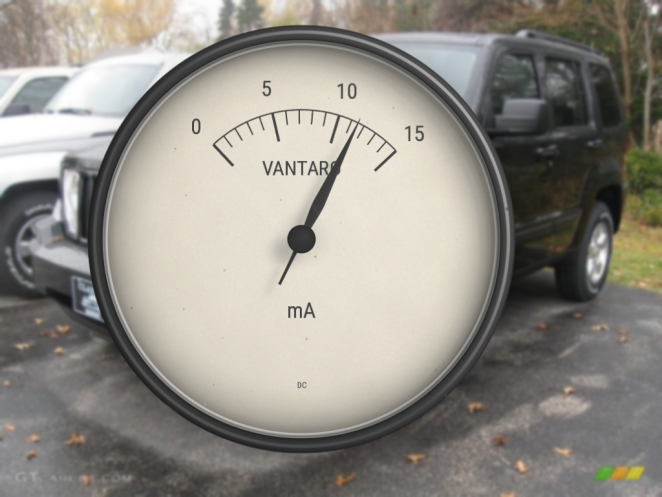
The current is mA 11.5
